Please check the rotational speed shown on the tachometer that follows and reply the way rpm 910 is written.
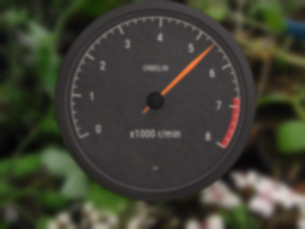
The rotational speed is rpm 5400
